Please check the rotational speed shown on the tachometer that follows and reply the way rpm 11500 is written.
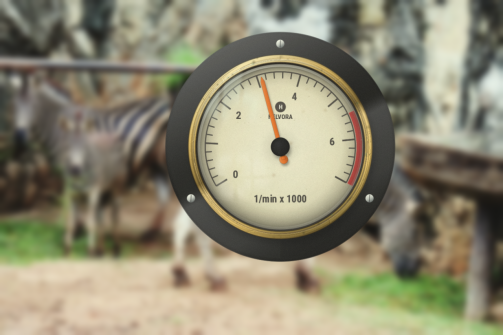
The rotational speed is rpm 3100
